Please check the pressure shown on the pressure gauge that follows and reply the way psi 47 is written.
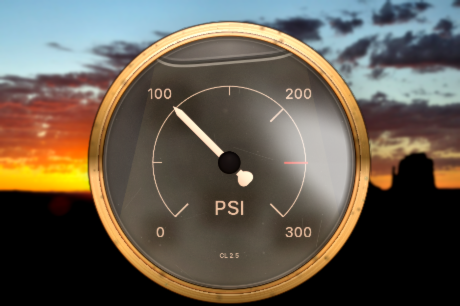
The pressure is psi 100
